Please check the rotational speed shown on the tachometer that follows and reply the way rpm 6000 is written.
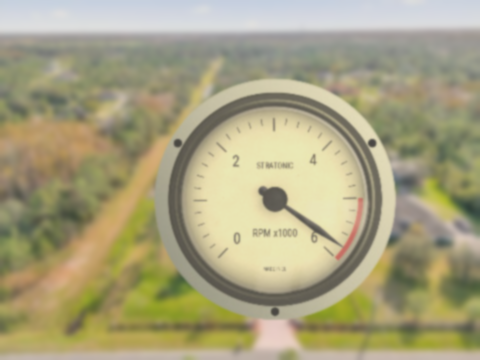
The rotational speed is rpm 5800
